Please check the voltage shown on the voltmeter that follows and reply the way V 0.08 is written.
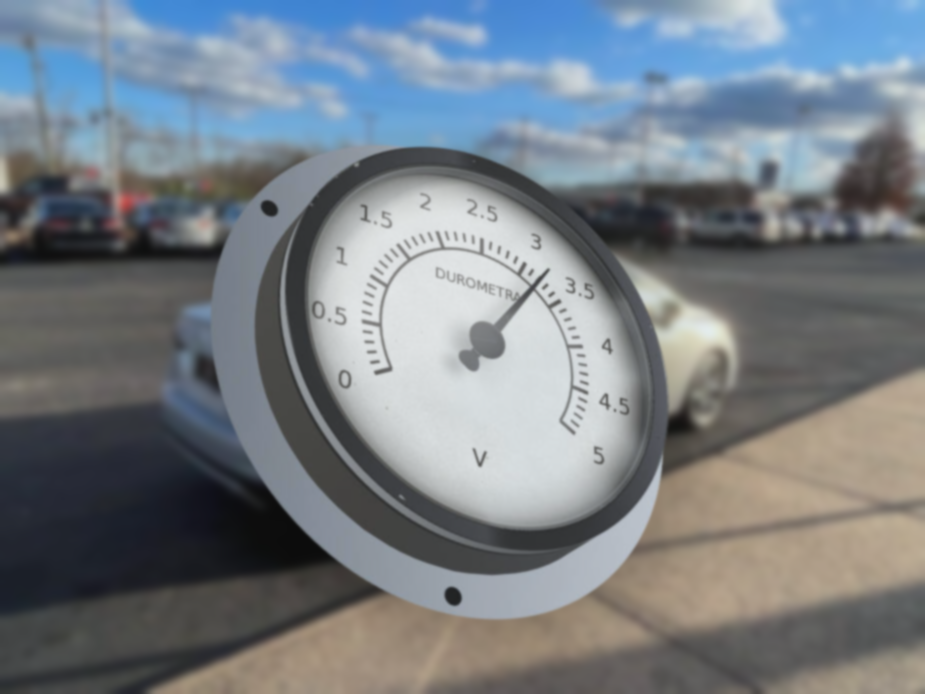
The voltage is V 3.2
